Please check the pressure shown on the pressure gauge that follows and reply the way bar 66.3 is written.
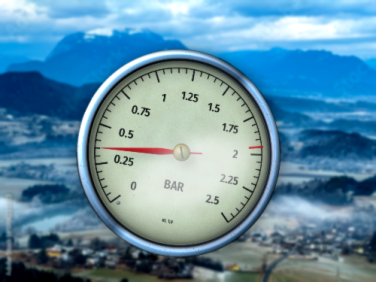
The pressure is bar 0.35
